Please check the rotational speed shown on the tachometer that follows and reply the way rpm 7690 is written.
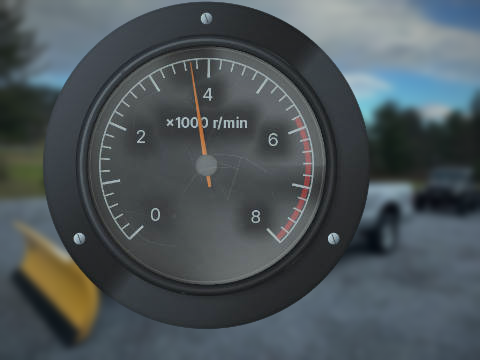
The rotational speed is rpm 3700
